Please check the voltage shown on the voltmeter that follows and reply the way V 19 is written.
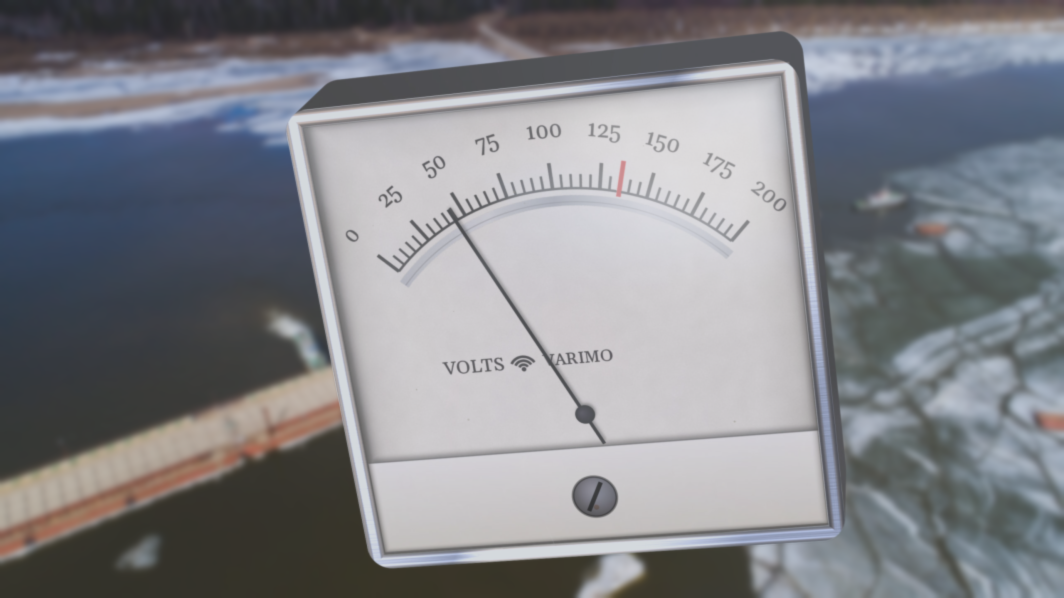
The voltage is V 45
